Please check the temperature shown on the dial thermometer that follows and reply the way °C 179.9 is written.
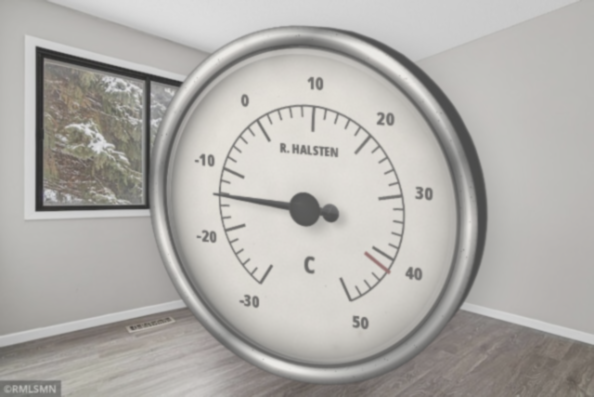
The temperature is °C -14
